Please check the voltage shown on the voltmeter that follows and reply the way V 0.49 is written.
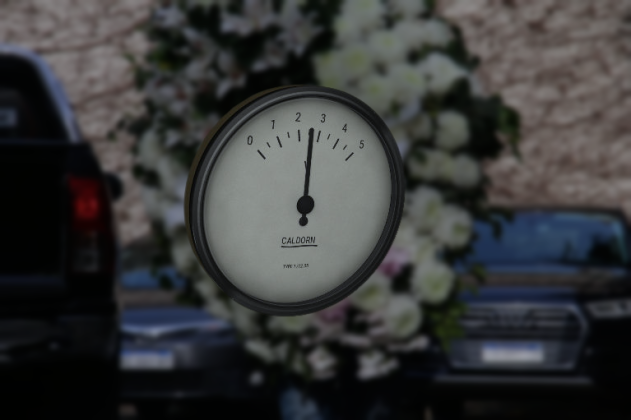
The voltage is V 2.5
